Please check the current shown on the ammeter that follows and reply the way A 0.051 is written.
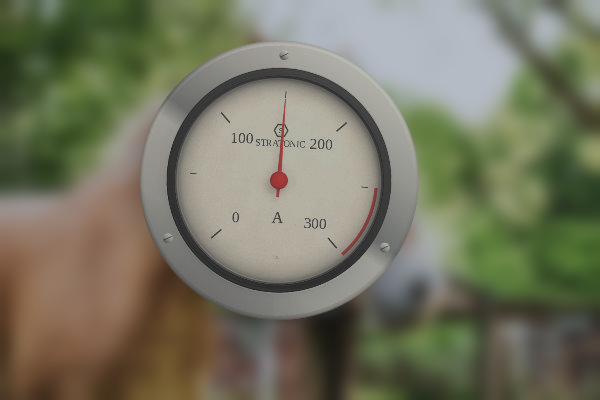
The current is A 150
